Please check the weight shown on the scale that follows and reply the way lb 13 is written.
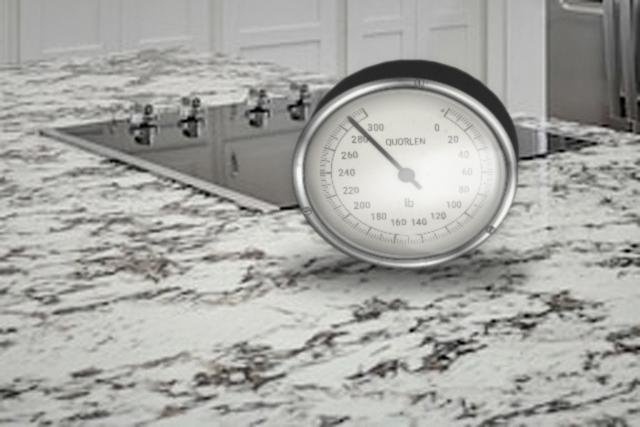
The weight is lb 290
